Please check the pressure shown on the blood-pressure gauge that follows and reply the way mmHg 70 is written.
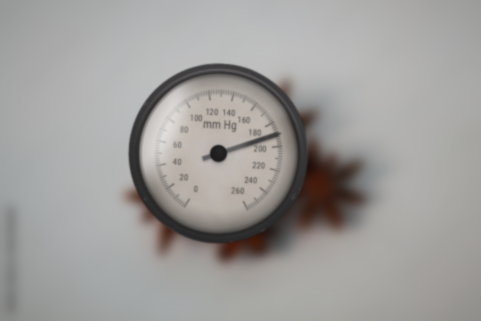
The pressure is mmHg 190
